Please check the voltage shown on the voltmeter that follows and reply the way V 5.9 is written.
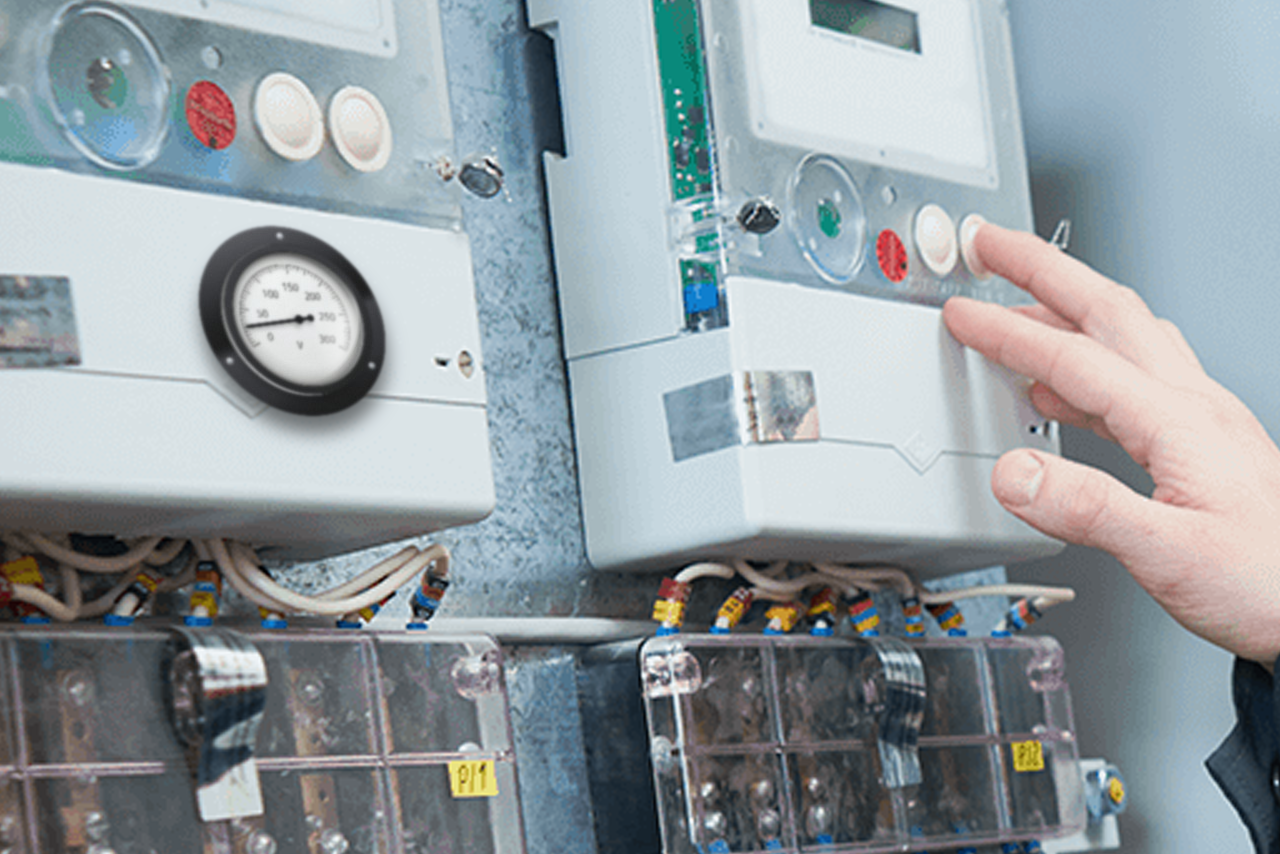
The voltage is V 25
